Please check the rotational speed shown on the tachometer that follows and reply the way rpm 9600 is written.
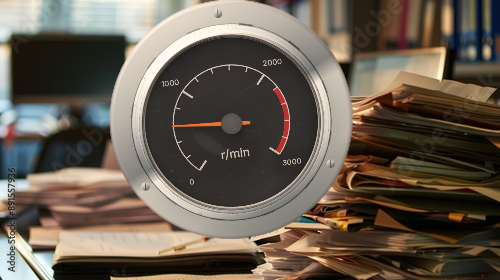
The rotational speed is rpm 600
